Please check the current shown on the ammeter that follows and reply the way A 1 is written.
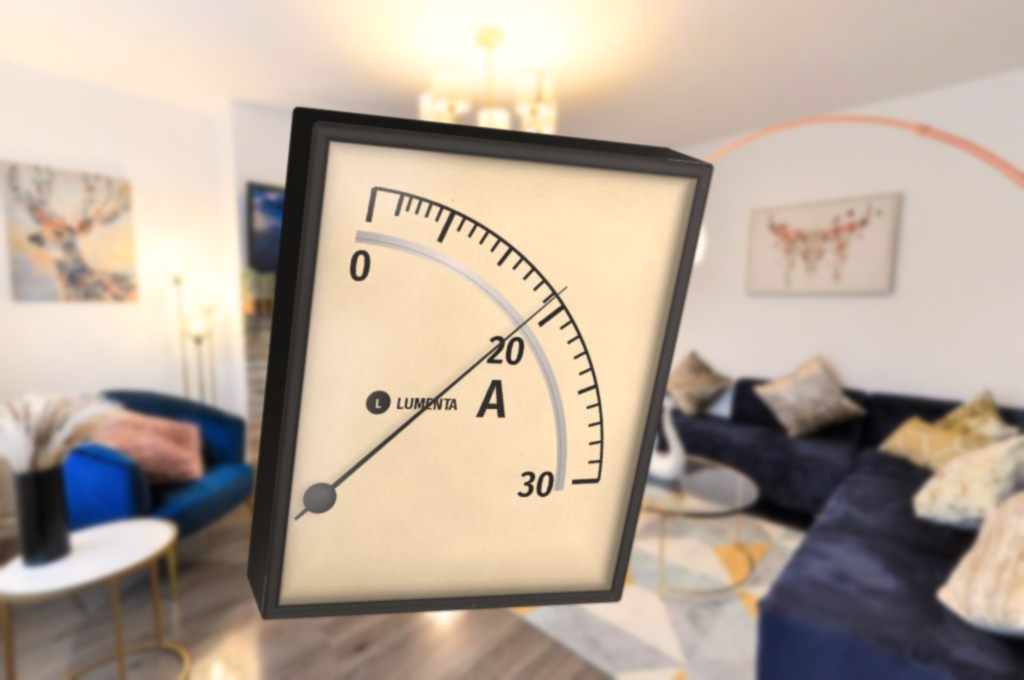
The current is A 19
